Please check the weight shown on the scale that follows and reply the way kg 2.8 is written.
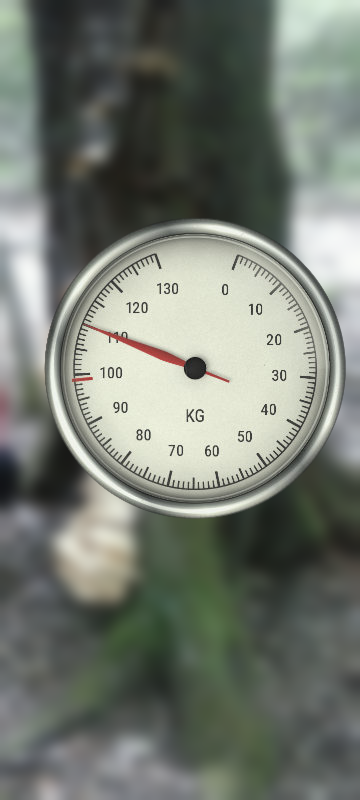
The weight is kg 110
